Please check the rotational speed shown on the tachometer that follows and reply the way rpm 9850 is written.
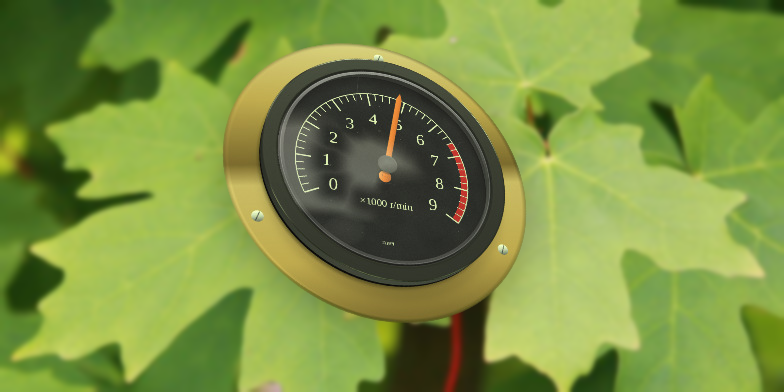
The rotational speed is rpm 4800
